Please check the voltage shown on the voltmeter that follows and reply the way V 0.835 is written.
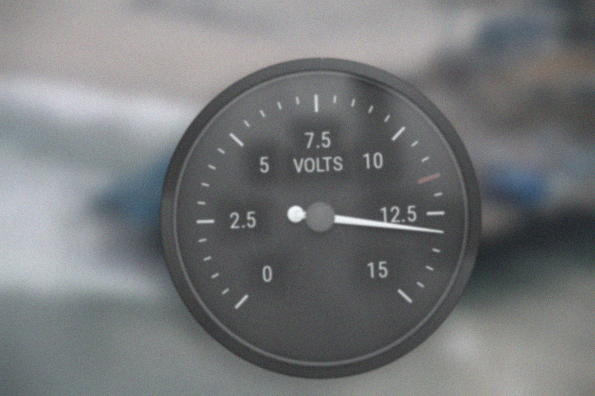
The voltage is V 13
